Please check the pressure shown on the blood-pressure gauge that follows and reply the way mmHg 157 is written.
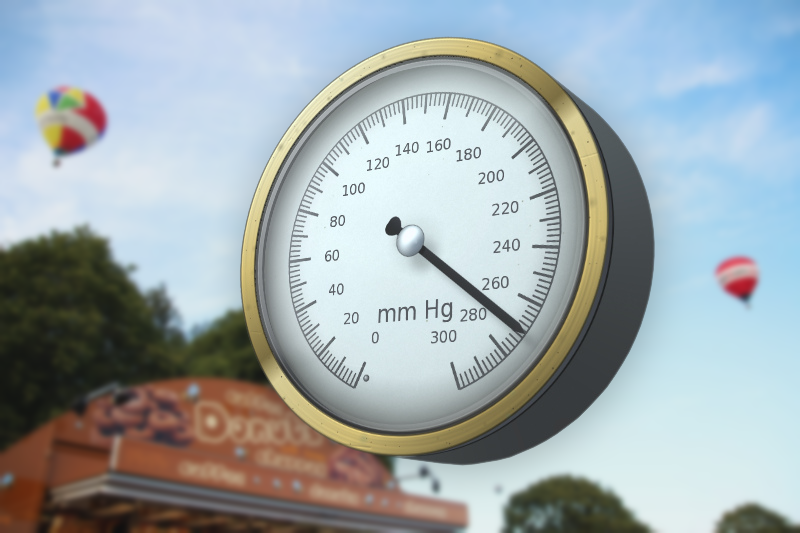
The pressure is mmHg 270
